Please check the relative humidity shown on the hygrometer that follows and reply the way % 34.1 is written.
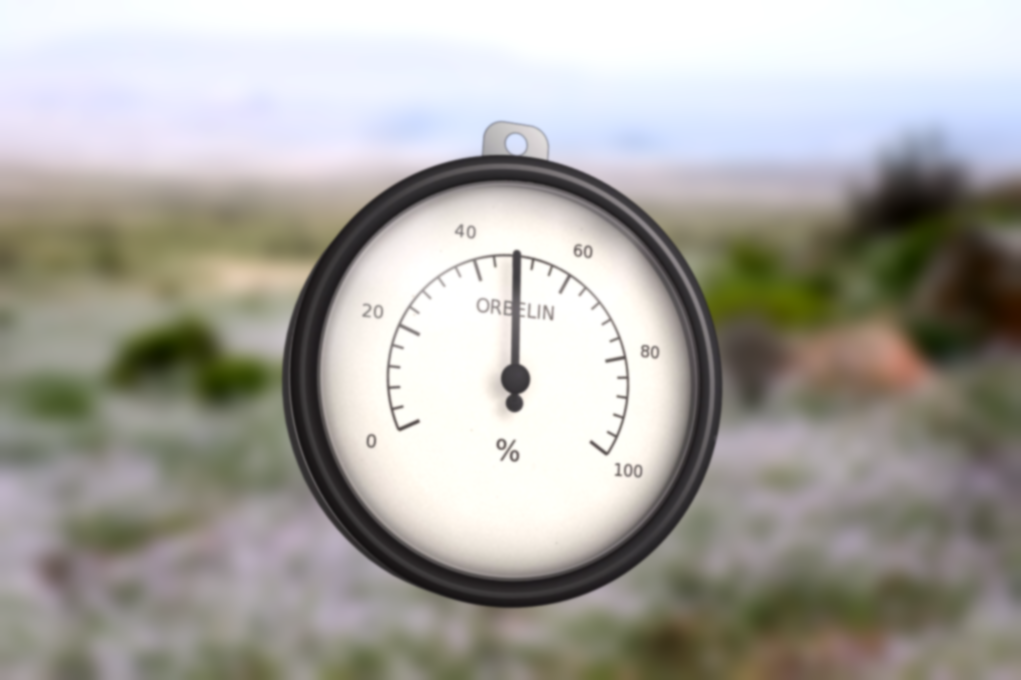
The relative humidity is % 48
